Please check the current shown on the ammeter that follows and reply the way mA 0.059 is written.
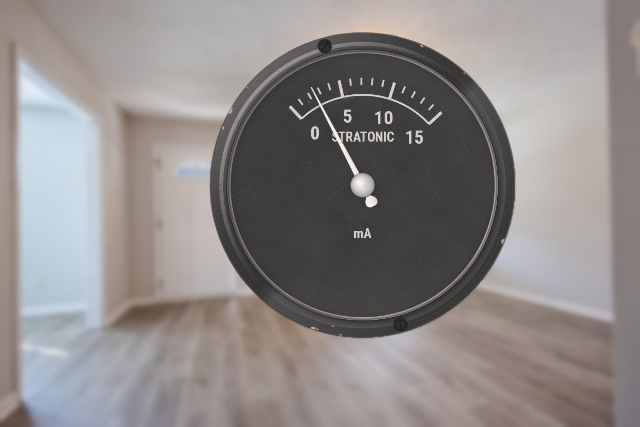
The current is mA 2.5
